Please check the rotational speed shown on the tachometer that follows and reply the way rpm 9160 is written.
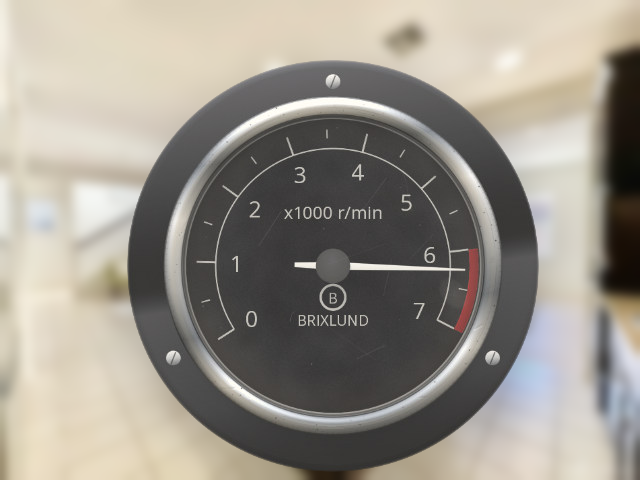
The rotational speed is rpm 6250
